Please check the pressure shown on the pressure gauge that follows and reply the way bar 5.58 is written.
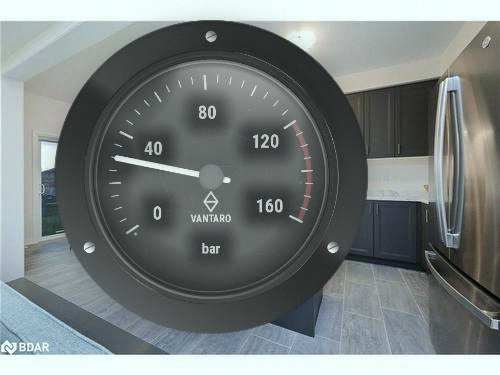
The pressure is bar 30
